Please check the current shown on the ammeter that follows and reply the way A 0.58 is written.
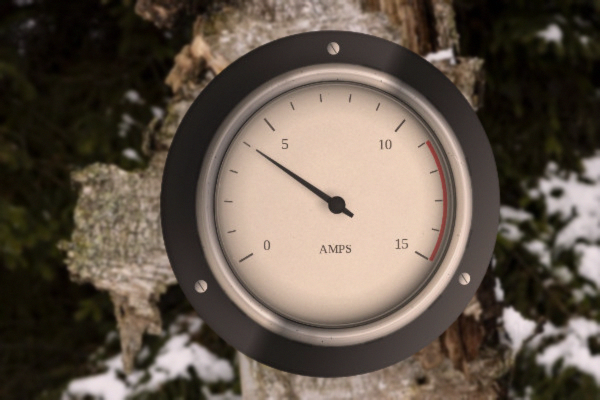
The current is A 4
